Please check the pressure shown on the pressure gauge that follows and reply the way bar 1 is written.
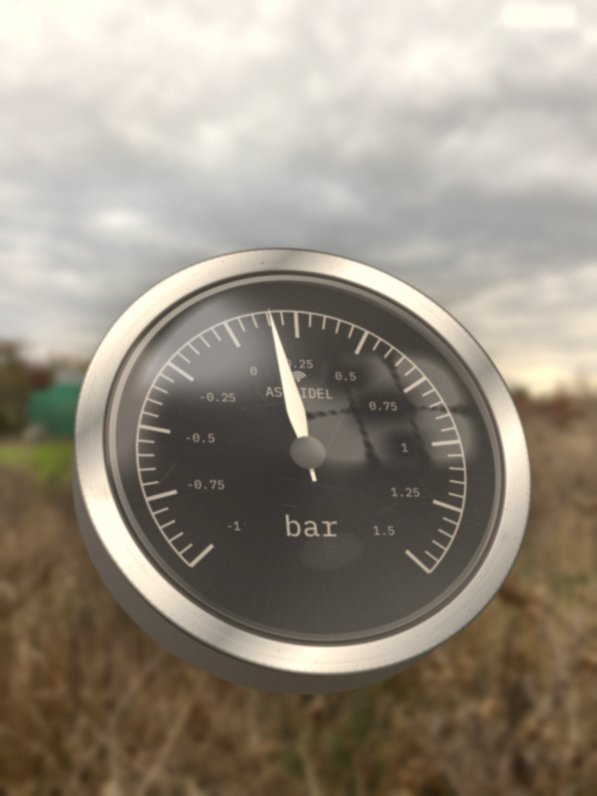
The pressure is bar 0.15
